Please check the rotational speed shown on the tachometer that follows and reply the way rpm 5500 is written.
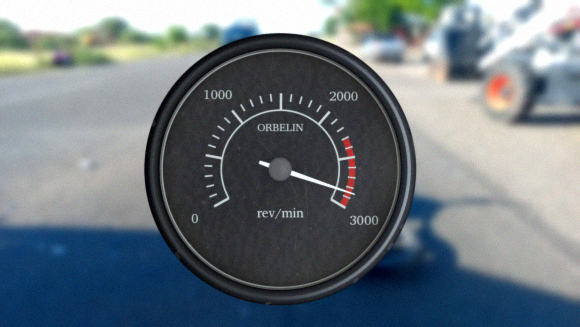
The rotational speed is rpm 2850
